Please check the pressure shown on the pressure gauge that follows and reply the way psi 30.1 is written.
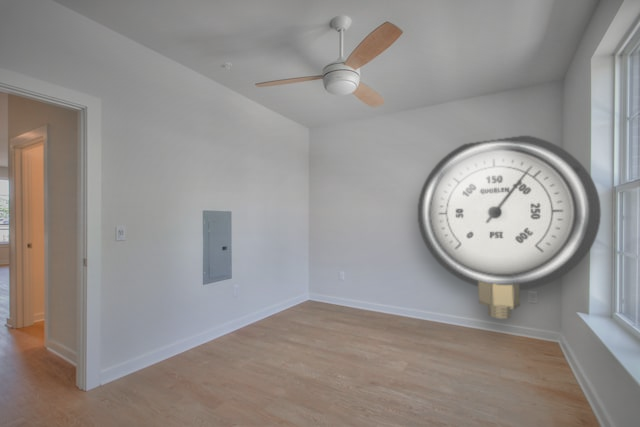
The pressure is psi 190
